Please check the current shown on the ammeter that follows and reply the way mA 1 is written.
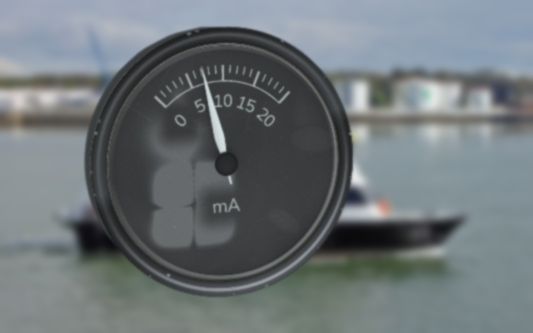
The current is mA 7
